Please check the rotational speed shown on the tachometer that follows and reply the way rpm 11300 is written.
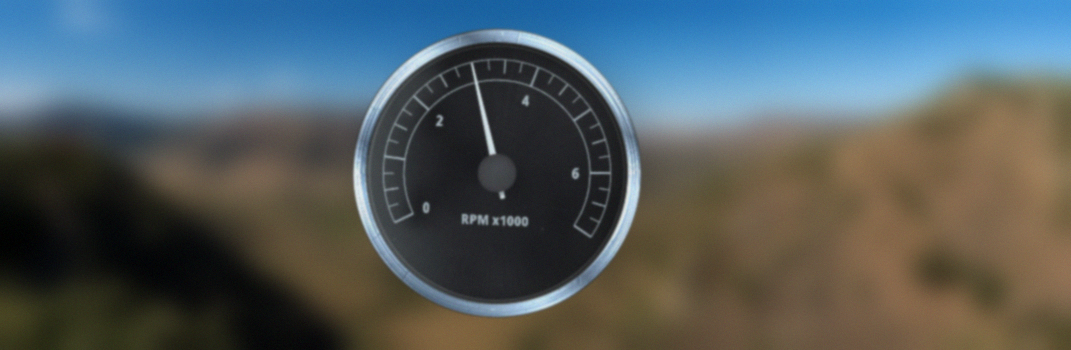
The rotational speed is rpm 3000
